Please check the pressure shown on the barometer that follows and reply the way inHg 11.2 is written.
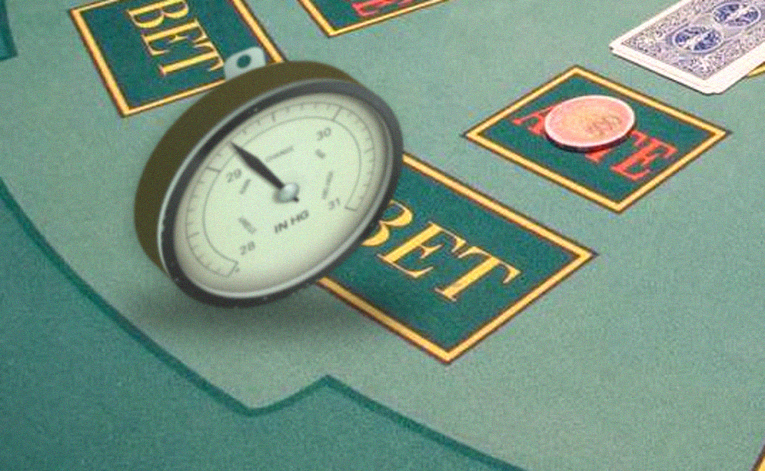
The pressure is inHg 29.2
